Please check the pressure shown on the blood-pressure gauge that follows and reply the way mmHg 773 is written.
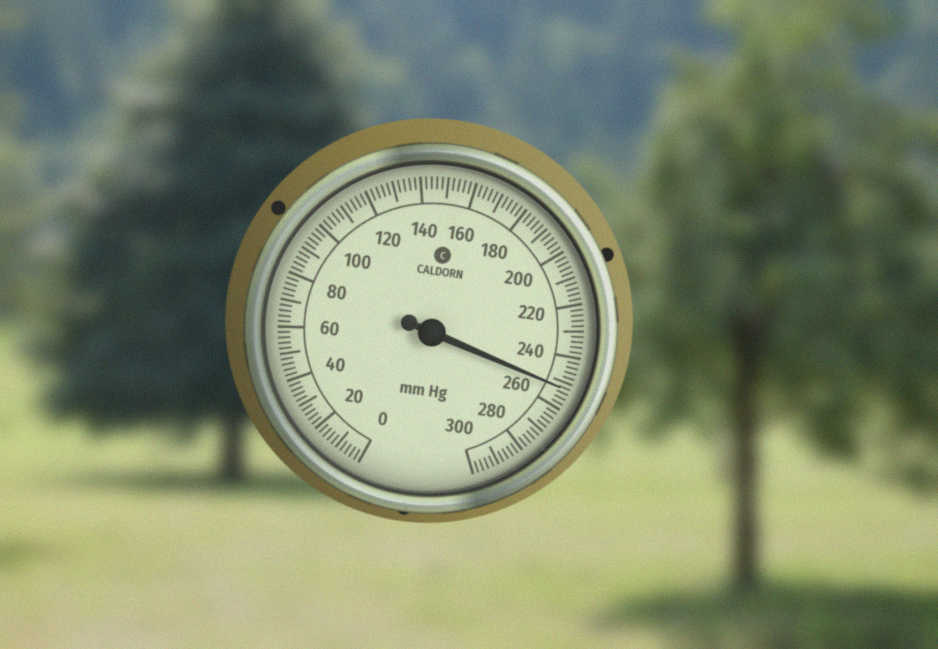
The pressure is mmHg 252
